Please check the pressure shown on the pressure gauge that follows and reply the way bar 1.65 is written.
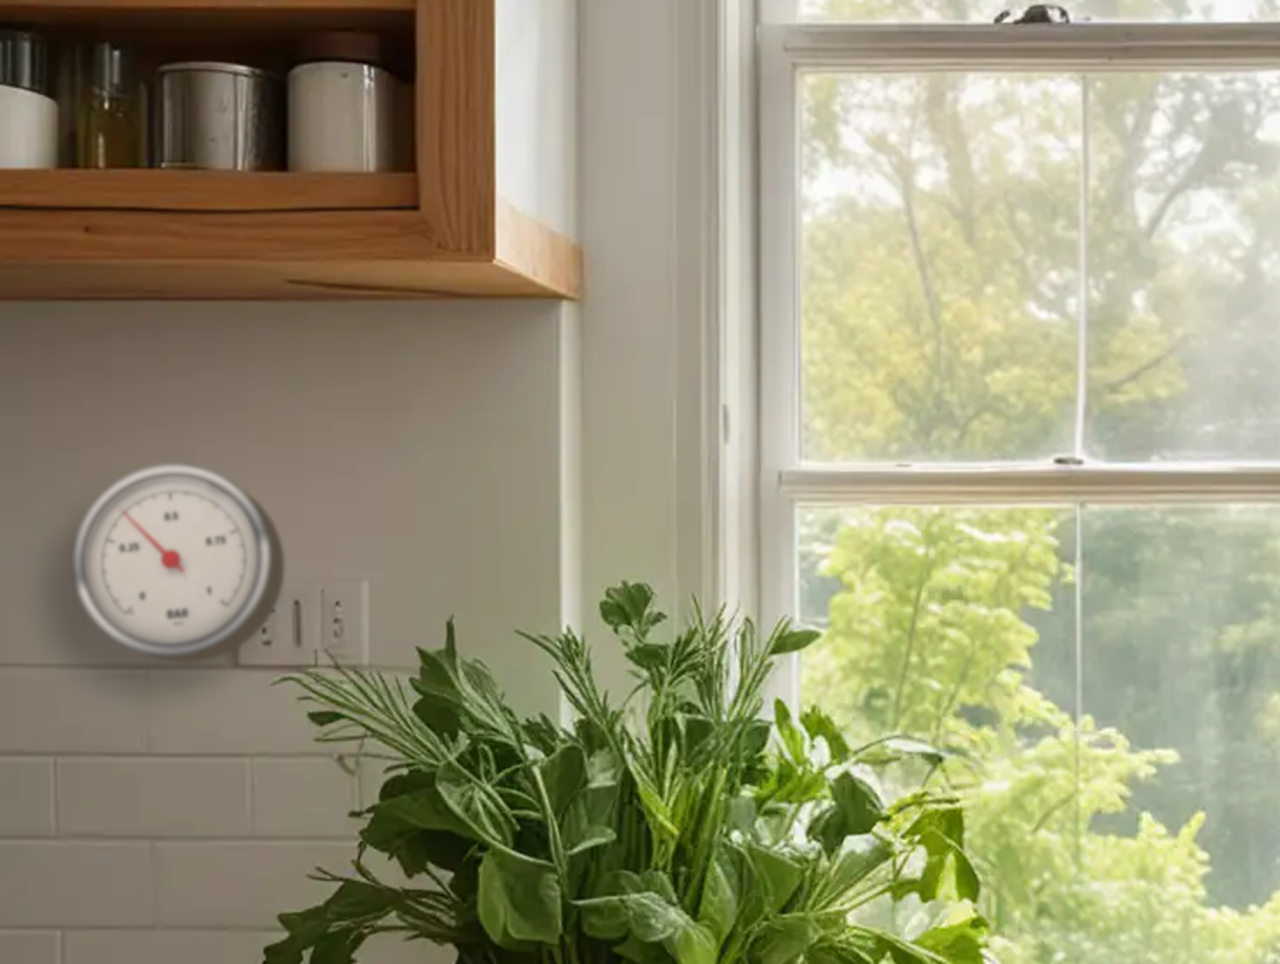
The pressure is bar 0.35
